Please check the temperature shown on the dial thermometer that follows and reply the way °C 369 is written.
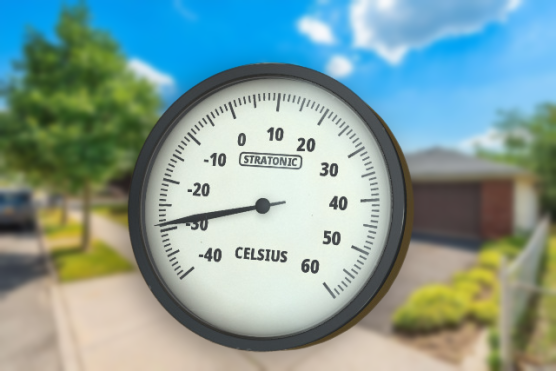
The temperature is °C -29
